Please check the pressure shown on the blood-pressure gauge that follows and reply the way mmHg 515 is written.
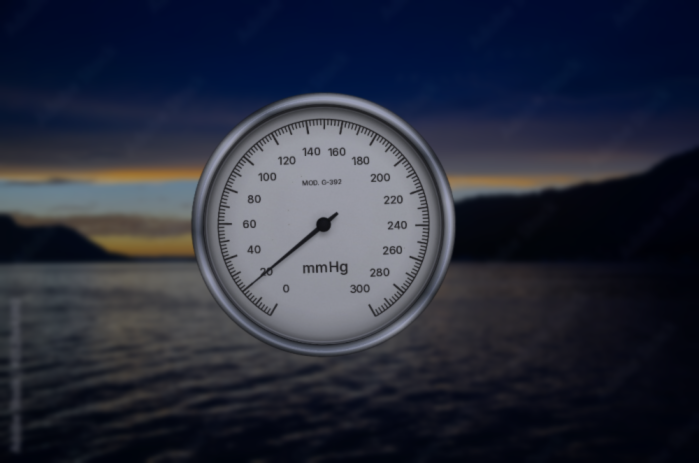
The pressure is mmHg 20
